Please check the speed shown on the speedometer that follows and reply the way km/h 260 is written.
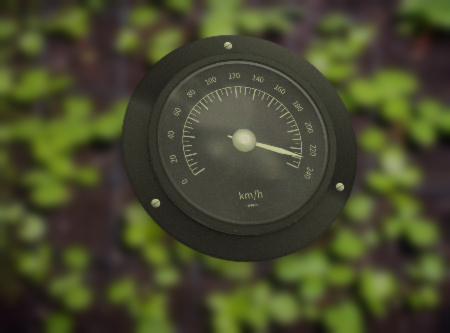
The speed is km/h 230
